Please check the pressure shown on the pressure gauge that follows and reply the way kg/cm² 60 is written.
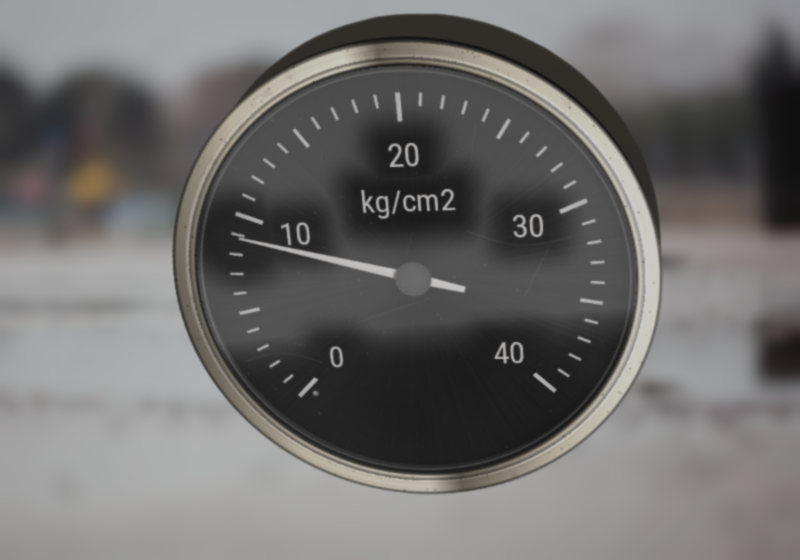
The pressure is kg/cm² 9
